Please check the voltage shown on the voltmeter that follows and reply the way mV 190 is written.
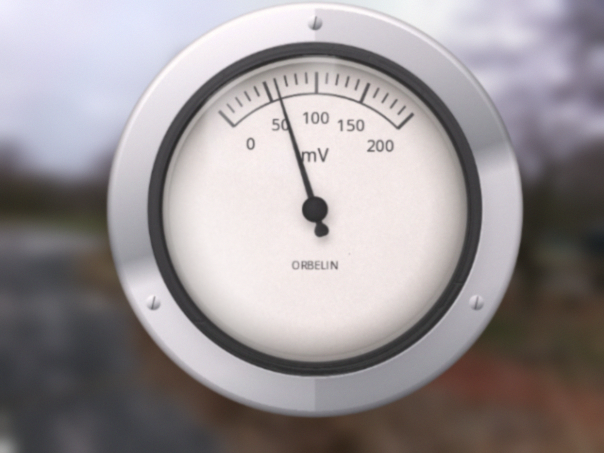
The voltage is mV 60
